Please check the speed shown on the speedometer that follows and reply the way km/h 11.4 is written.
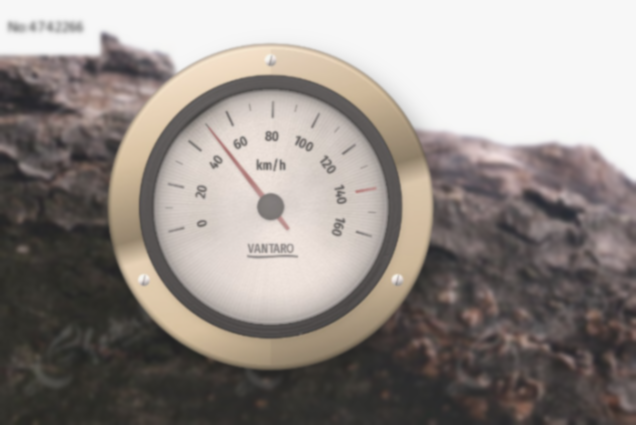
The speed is km/h 50
